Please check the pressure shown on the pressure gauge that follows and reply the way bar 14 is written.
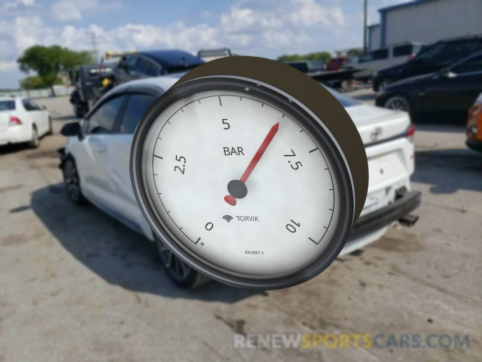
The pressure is bar 6.5
